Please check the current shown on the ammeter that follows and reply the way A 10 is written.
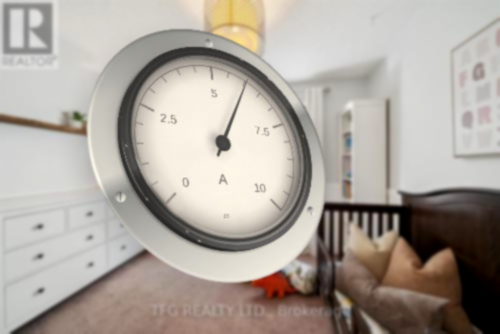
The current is A 6
